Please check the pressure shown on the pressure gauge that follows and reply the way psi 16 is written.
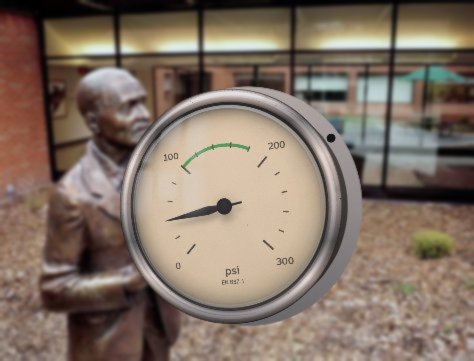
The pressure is psi 40
